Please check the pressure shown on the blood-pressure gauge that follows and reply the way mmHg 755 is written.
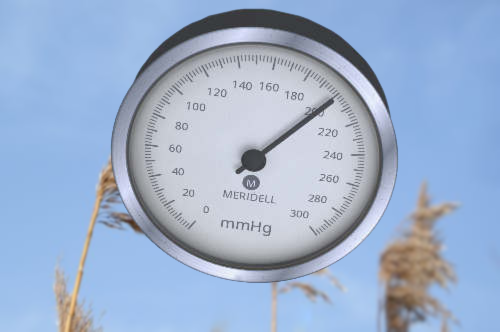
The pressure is mmHg 200
